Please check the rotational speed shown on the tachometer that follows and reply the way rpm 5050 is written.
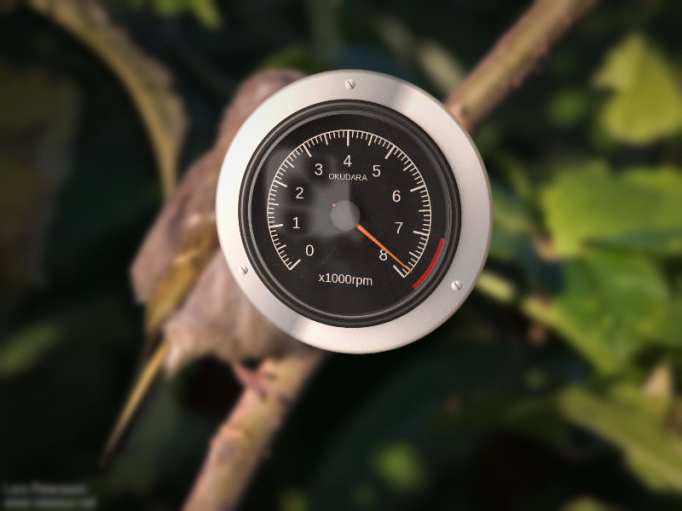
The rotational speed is rpm 7800
